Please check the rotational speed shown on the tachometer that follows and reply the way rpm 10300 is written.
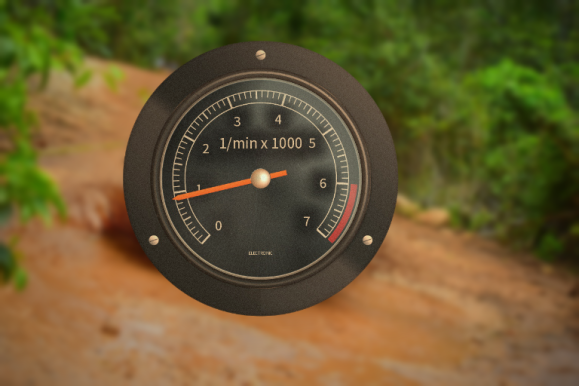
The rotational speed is rpm 900
